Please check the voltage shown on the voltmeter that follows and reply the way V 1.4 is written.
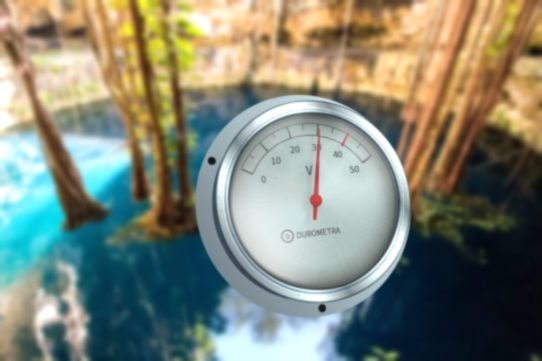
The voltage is V 30
